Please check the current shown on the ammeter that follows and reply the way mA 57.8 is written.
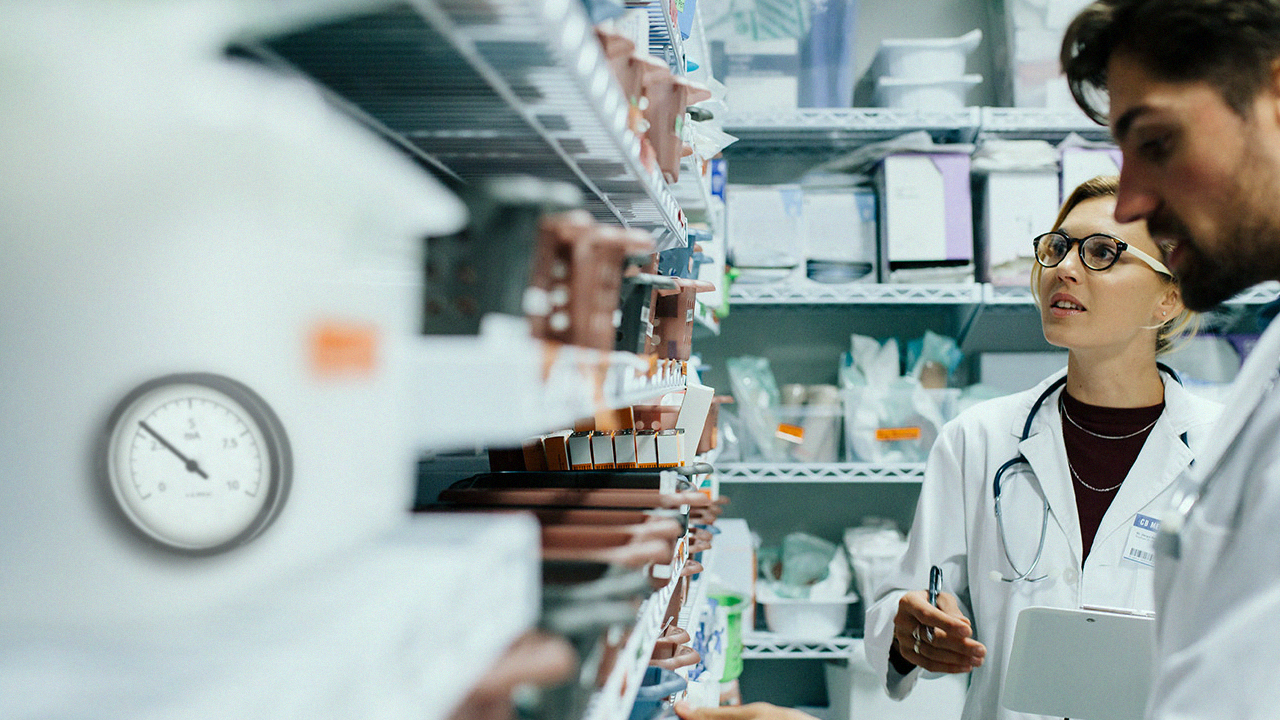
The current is mA 3
